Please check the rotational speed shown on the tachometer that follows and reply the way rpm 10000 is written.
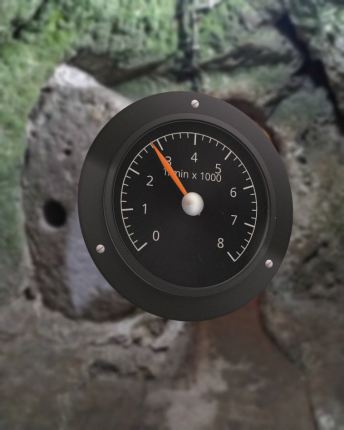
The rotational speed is rpm 2800
